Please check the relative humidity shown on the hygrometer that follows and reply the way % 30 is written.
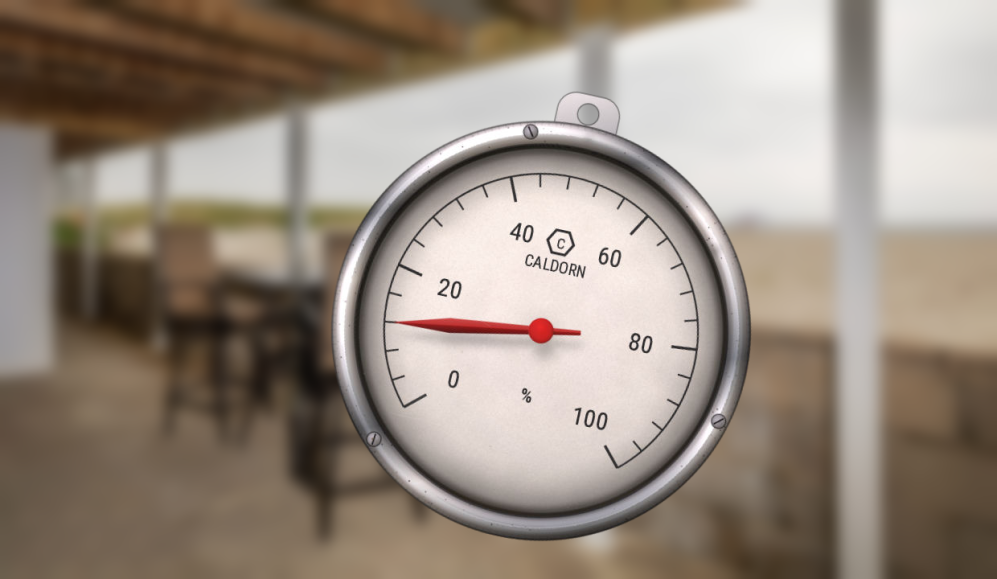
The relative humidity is % 12
